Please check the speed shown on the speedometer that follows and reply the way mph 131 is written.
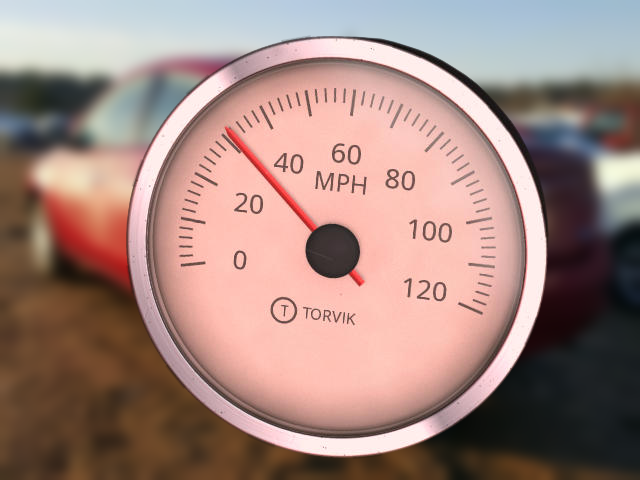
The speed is mph 32
